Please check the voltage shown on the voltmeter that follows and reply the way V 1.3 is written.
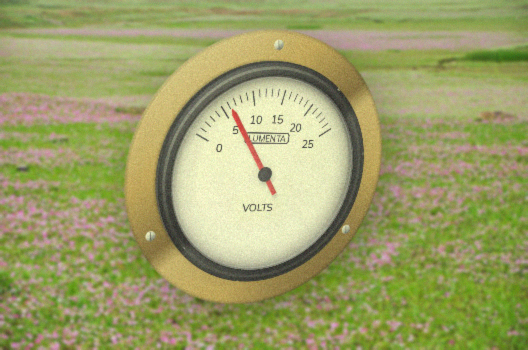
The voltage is V 6
